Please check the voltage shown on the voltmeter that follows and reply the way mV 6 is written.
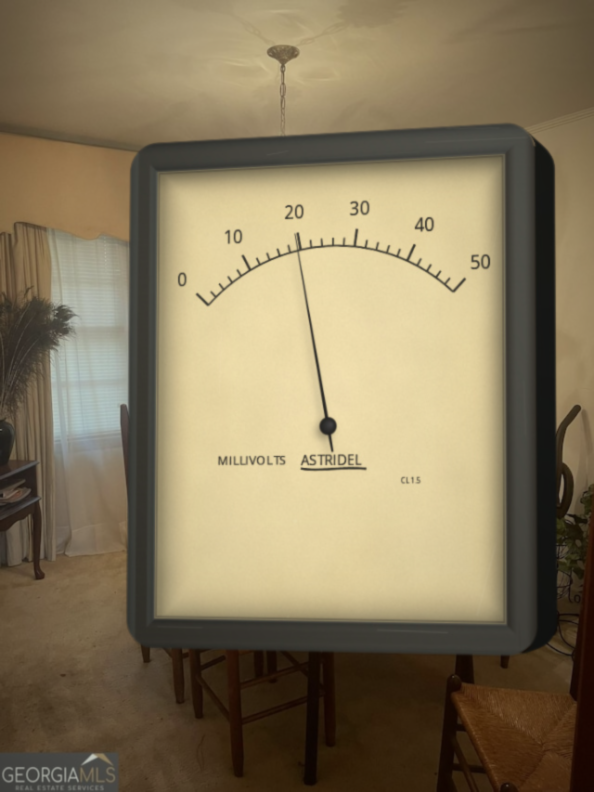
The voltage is mV 20
